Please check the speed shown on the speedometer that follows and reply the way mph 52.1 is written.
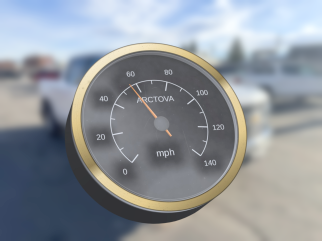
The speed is mph 55
